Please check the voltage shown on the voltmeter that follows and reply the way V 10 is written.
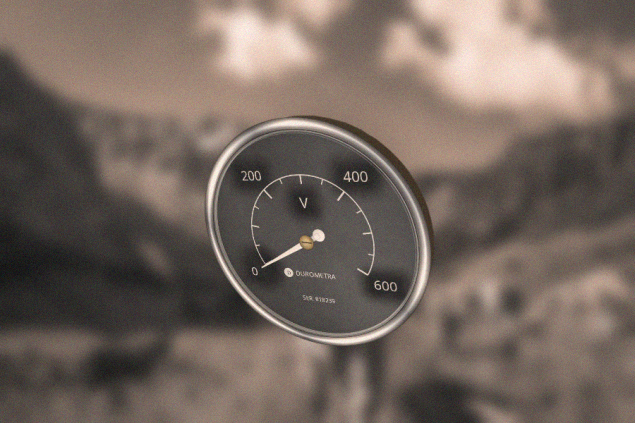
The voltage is V 0
